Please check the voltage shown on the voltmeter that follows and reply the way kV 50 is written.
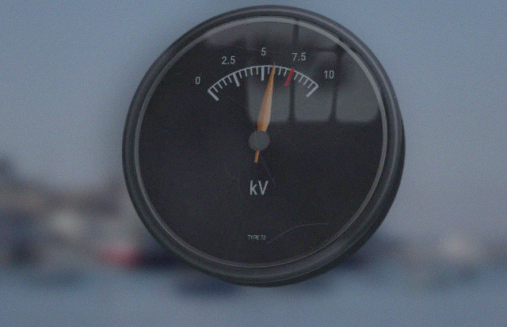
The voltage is kV 6
